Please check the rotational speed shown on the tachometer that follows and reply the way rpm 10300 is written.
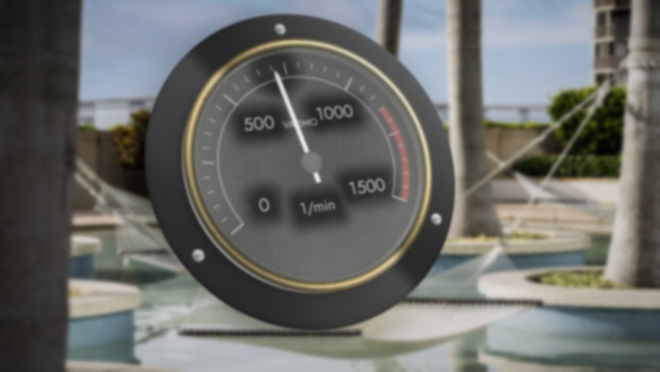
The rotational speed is rpm 700
